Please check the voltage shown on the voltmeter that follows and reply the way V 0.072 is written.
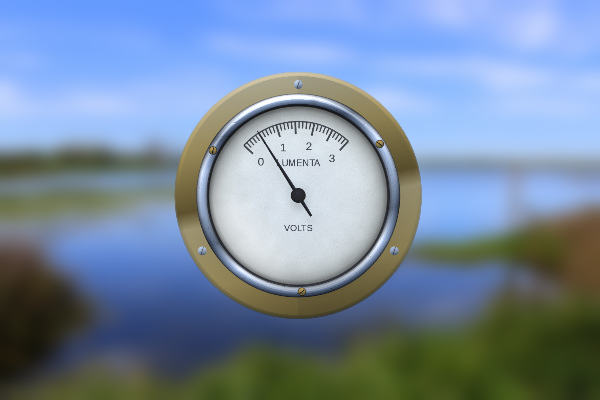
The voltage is V 0.5
